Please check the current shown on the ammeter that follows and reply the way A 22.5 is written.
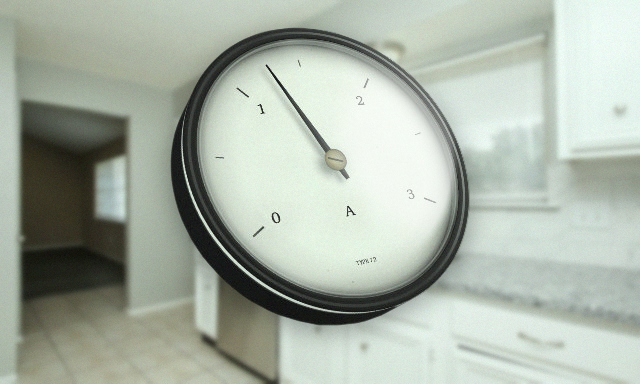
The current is A 1.25
